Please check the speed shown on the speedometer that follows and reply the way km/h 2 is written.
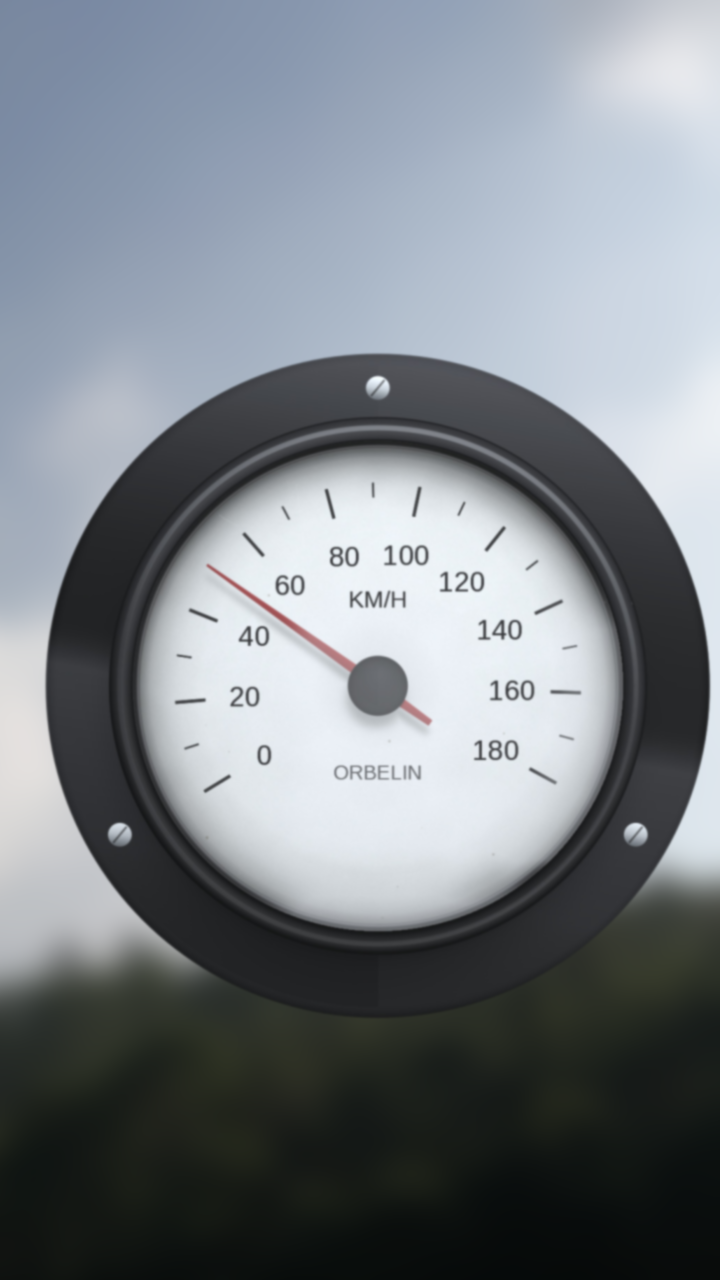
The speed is km/h 50
